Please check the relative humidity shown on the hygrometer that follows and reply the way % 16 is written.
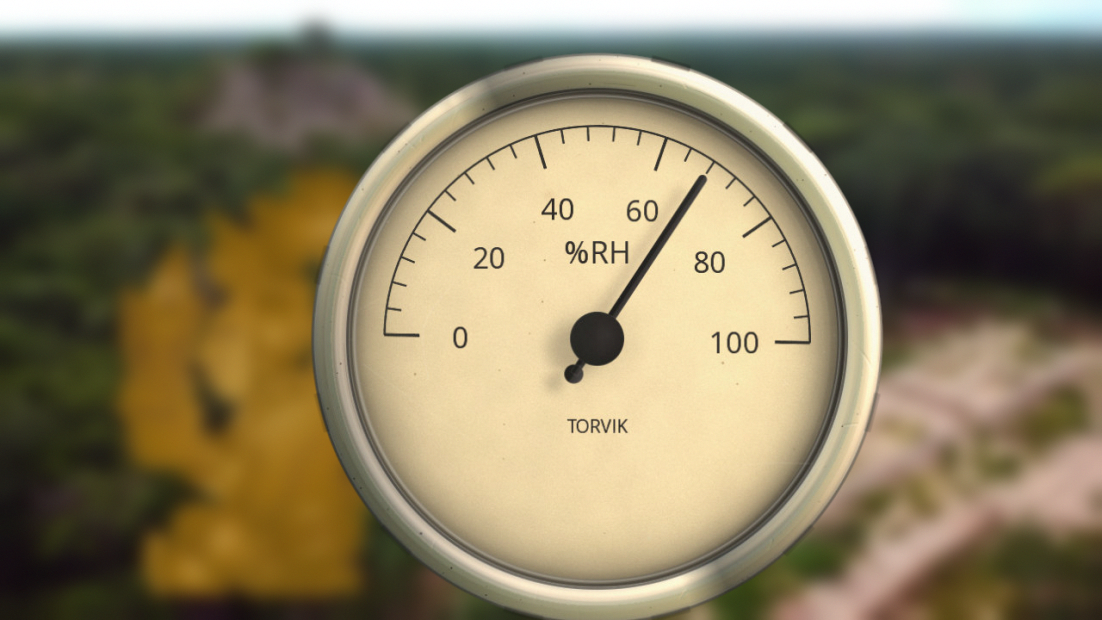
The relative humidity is % 68
